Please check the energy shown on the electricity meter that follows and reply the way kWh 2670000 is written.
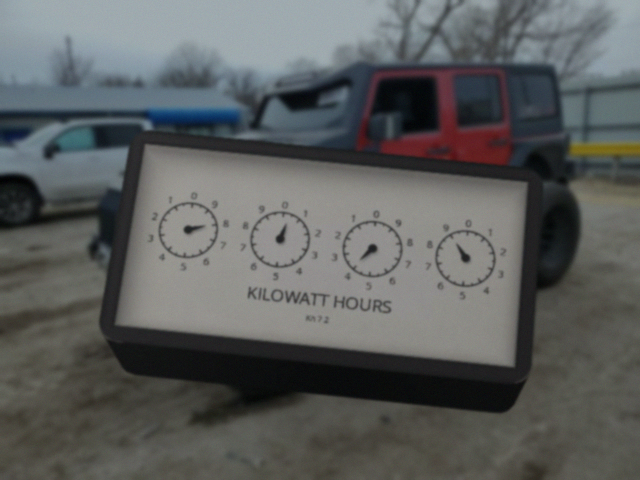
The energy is kWh 8039
